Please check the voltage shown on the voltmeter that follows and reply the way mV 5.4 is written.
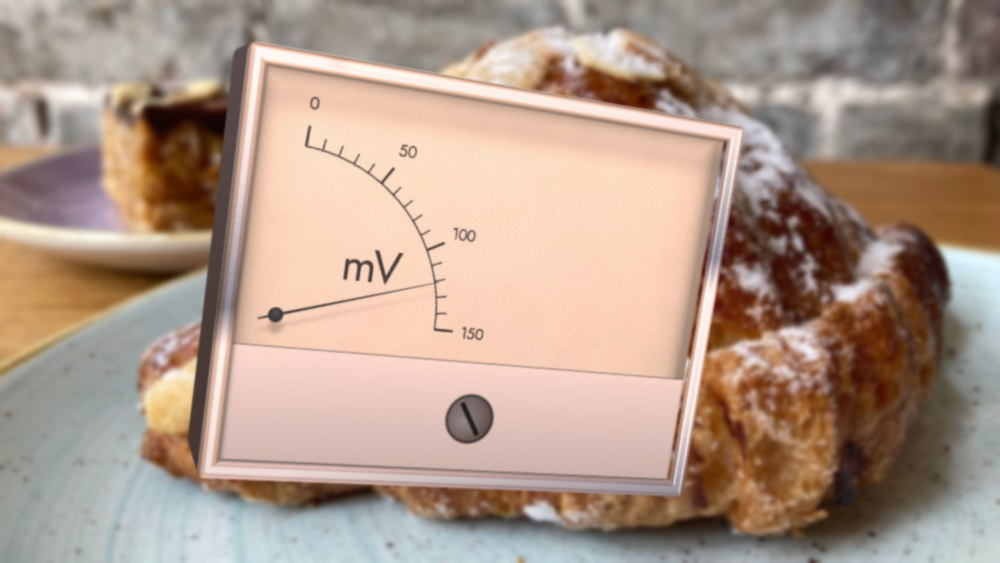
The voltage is mV 120
